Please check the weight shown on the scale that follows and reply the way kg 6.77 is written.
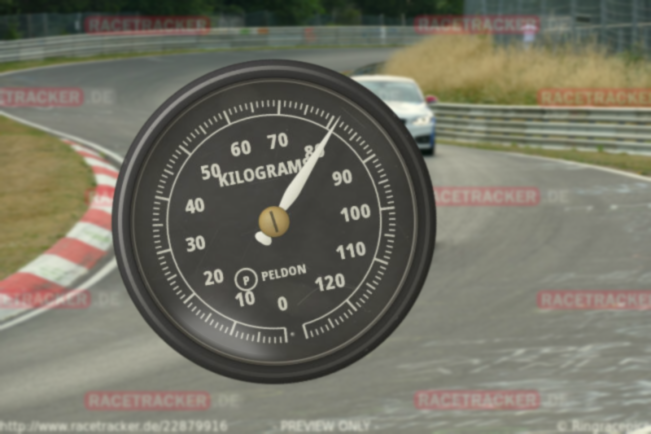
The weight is kg 81
